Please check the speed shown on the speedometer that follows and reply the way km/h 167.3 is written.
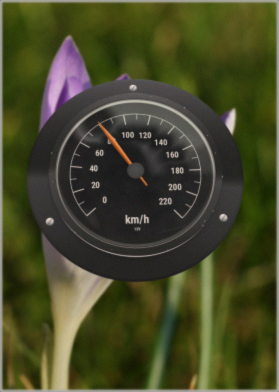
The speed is km/h 80
